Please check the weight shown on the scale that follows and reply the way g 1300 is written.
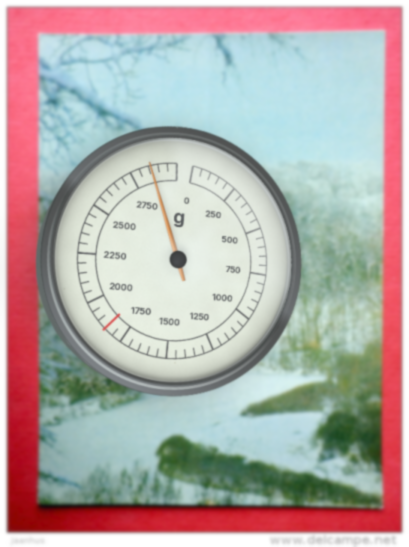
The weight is g 2850
